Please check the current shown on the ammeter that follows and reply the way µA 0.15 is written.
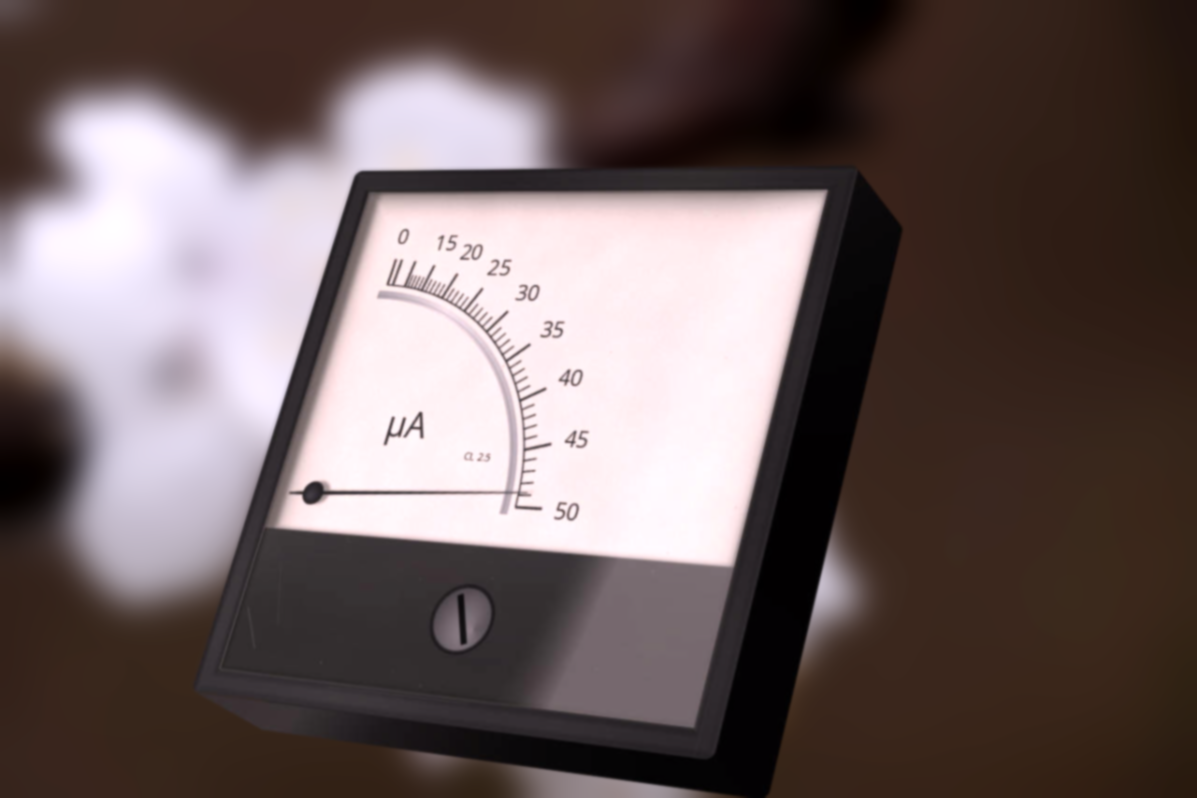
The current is µA 49
